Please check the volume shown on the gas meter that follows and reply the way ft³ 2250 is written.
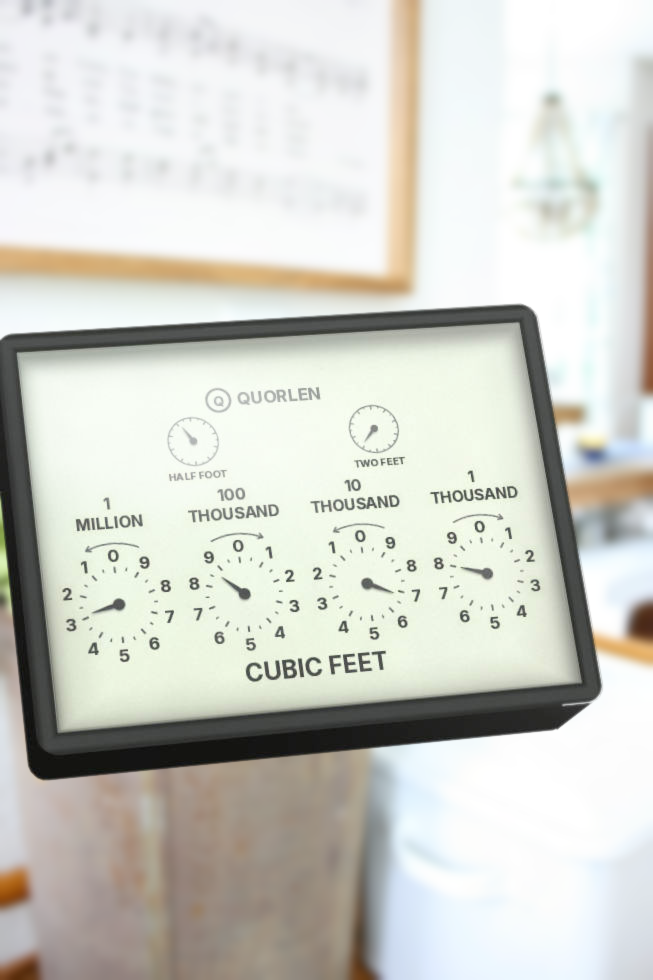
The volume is ft³ 286800
